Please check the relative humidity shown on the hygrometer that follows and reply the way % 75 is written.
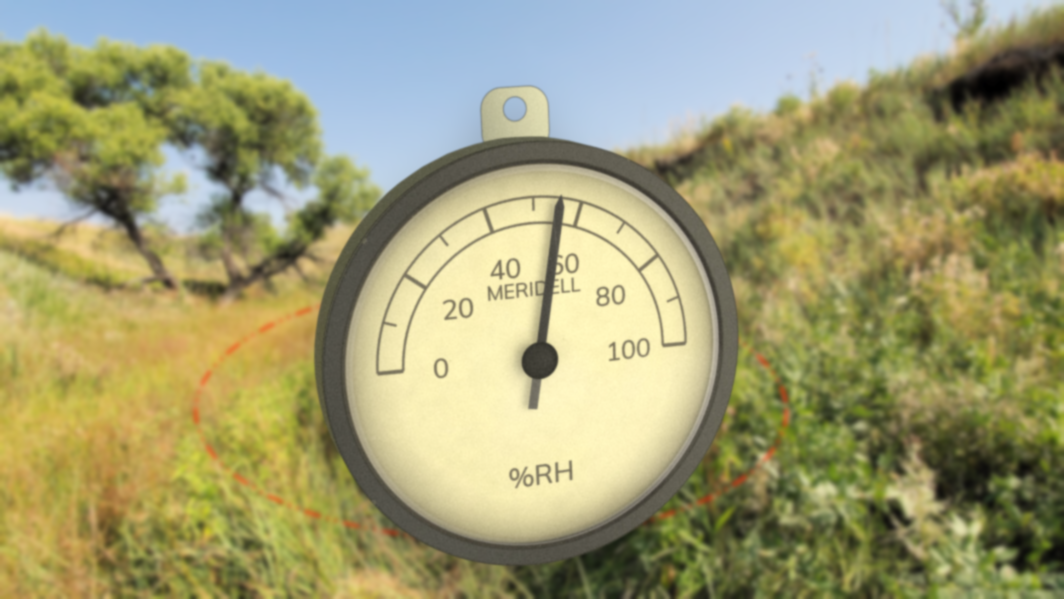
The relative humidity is % 55
